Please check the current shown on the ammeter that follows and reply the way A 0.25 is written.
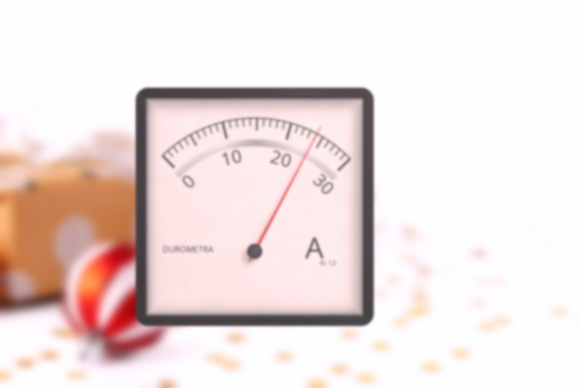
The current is A 24
